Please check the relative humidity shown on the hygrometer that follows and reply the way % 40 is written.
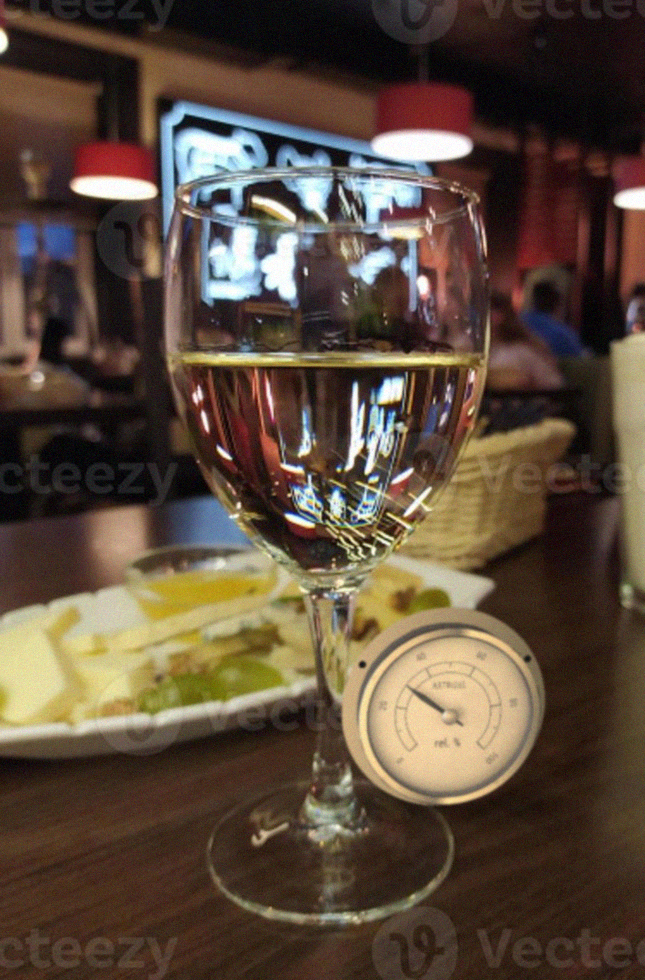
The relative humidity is % 30
